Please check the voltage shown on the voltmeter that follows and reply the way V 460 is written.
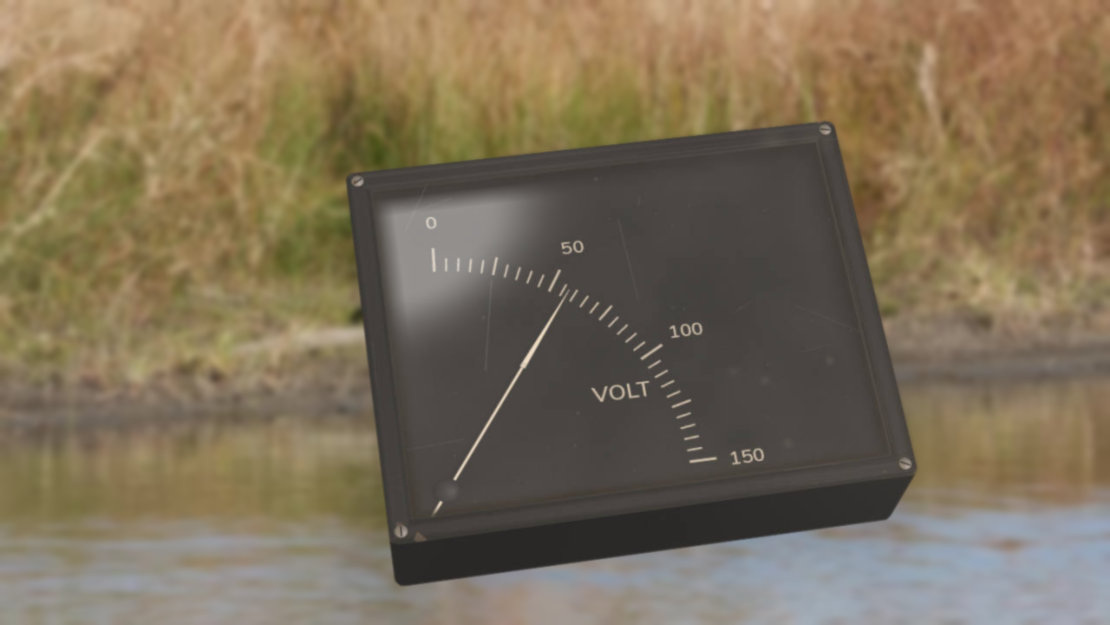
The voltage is V 57.5
